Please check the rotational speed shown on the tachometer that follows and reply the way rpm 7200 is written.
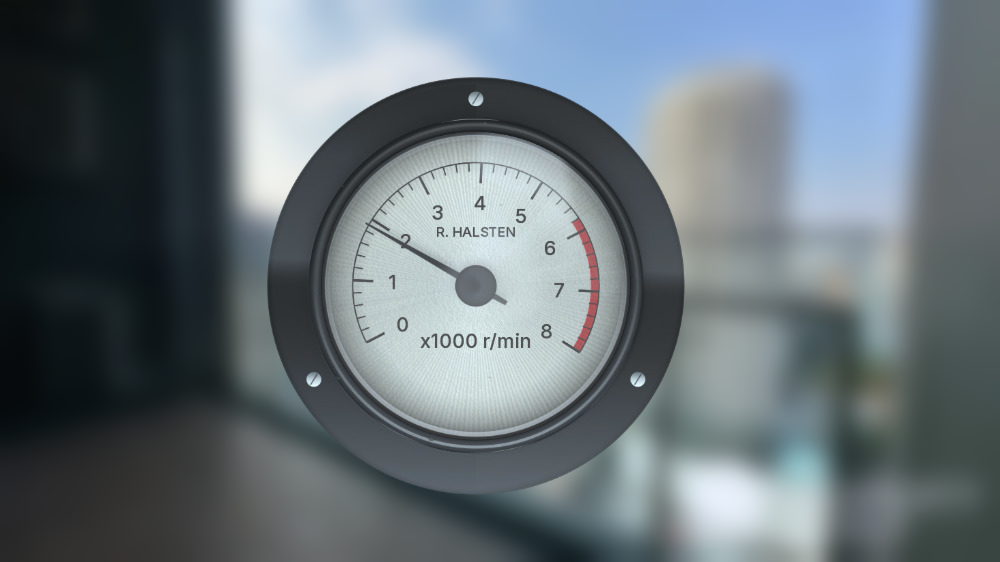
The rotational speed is rpm 1900
